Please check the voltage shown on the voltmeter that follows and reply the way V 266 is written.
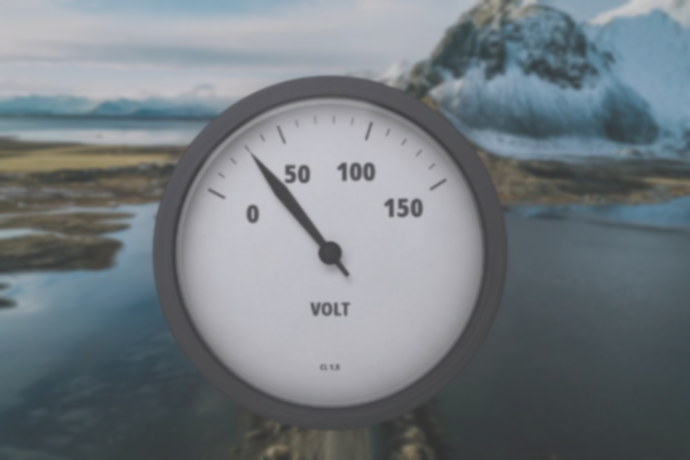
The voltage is V 30
